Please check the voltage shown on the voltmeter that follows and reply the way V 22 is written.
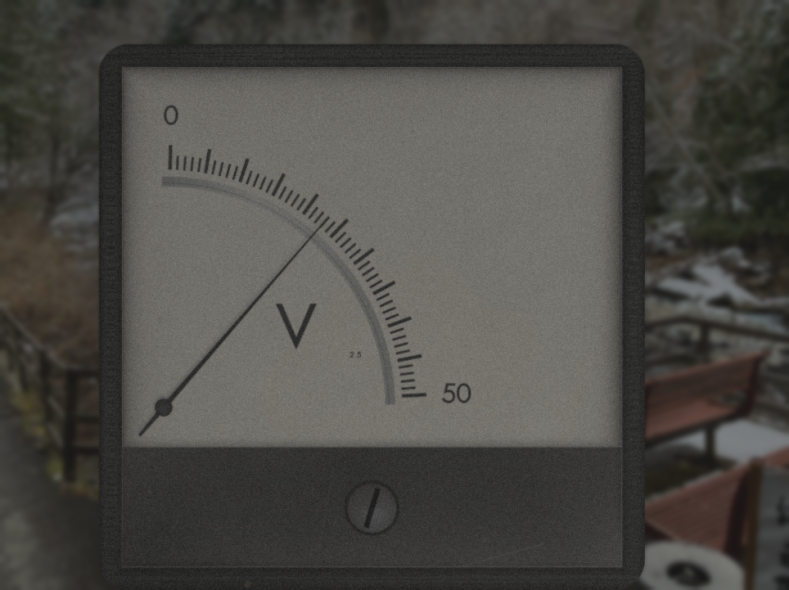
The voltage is V 23
